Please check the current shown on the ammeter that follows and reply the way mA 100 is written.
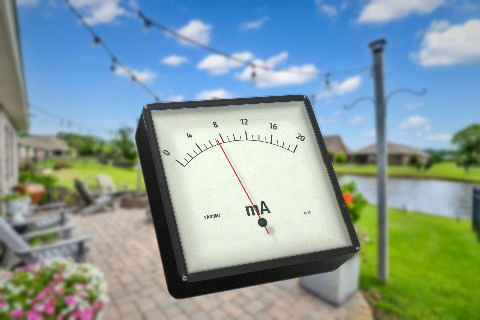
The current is mA 7
